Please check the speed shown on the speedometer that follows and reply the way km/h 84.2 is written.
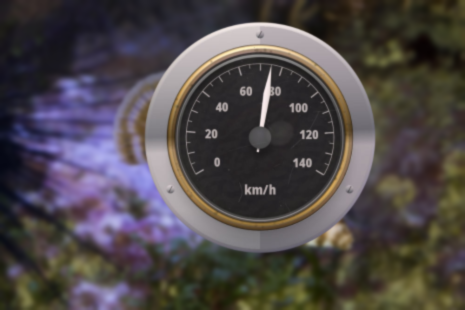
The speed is km/h 75
